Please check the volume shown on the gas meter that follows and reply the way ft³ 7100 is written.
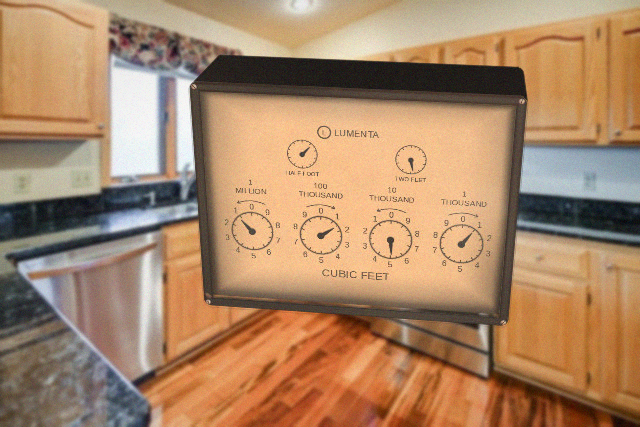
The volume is ft³ 115100
